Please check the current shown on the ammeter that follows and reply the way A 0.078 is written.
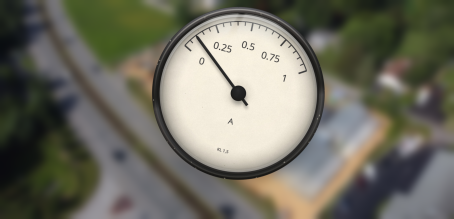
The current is A 0.1
